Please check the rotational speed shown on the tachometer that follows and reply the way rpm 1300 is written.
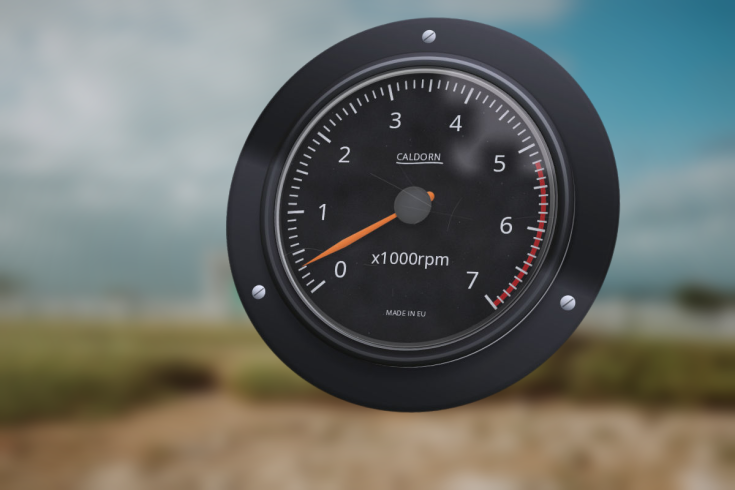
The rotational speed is rpm 300
